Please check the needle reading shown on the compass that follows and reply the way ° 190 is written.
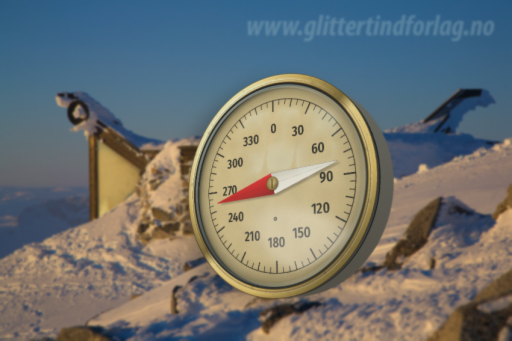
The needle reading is ° 260
